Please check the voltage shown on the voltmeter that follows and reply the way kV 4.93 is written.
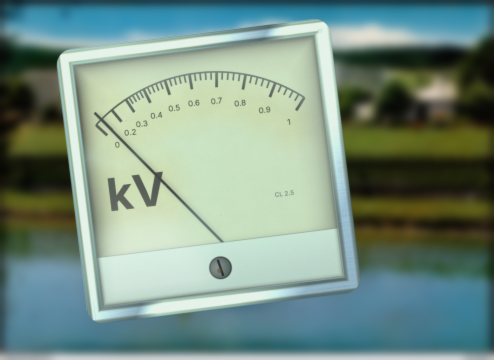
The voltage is kV 0.1
